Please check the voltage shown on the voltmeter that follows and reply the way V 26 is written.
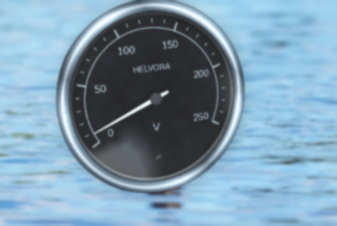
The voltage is V 10
